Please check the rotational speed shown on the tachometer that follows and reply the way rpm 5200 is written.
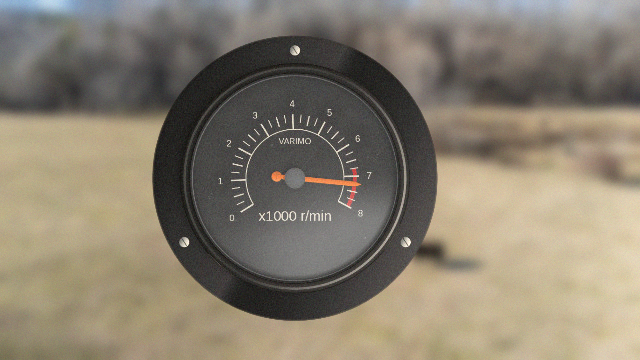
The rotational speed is rpm 7250
